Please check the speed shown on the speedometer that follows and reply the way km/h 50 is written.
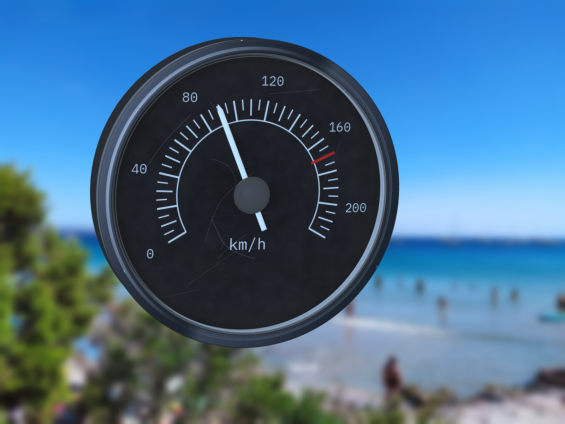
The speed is km/h 90
